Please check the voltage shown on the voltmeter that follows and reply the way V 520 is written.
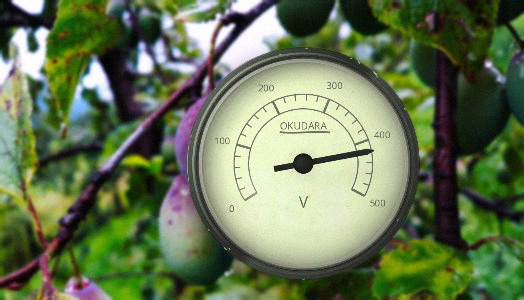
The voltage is V 420
